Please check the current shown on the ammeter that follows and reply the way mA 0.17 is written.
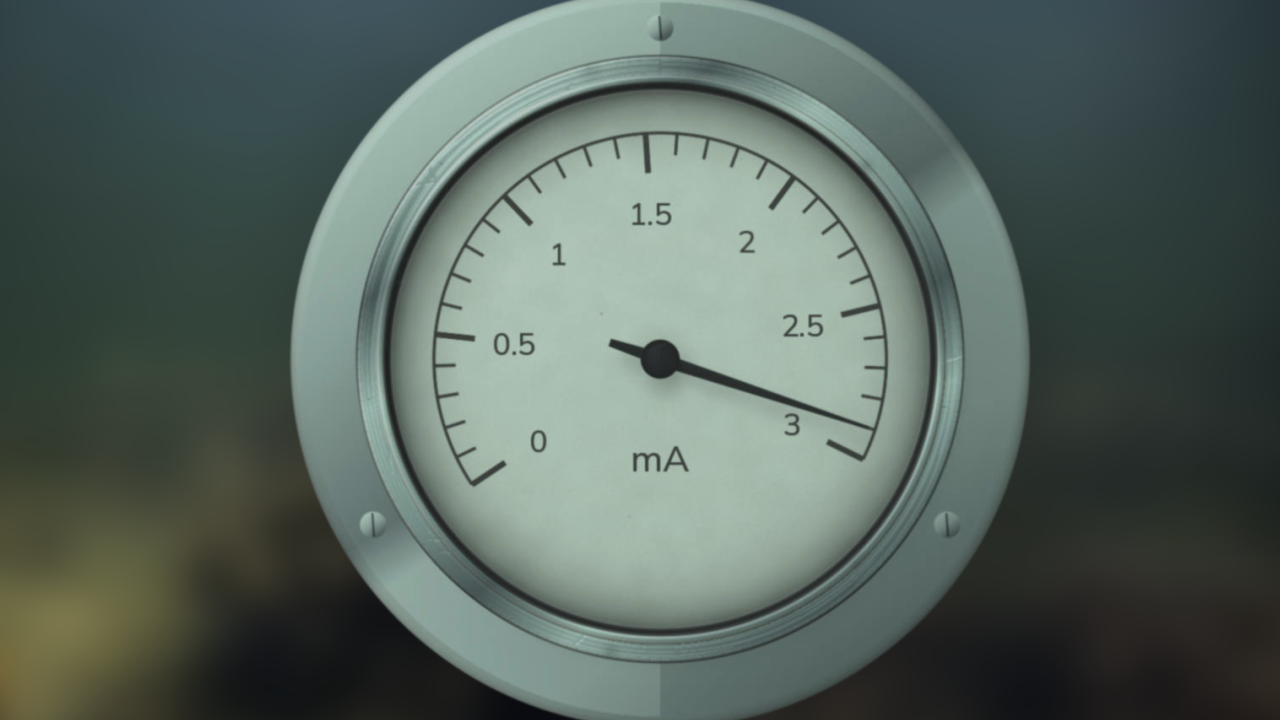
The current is mA 2.9
